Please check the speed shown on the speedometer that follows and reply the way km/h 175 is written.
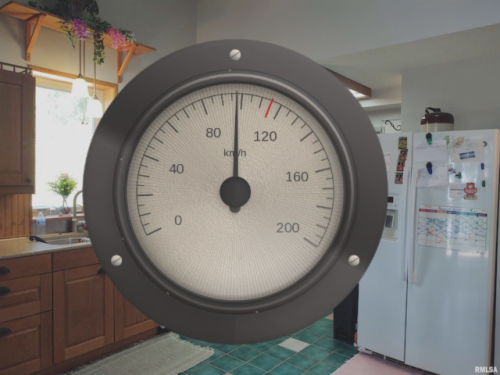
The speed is km/h 97.5
